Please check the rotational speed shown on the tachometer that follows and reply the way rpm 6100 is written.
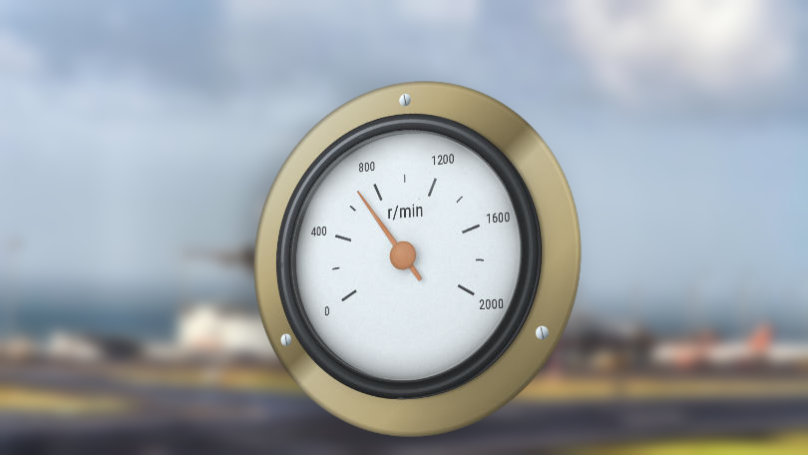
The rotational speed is rpm 700
